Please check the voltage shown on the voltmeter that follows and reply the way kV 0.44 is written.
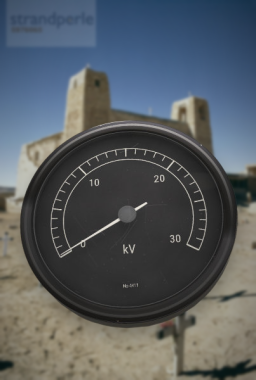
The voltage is kV 0
